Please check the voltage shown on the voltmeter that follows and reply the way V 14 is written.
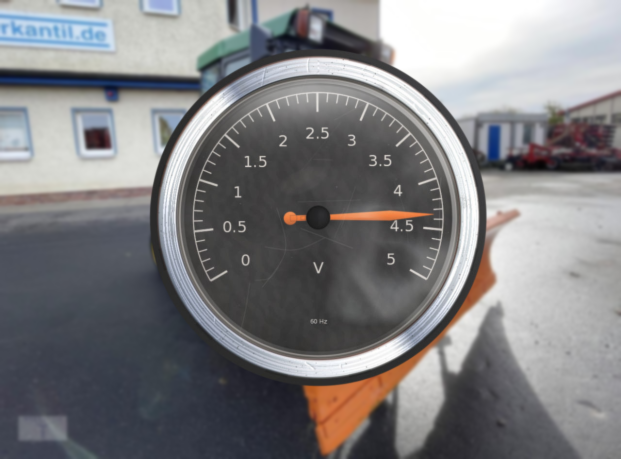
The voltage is V 4.35
